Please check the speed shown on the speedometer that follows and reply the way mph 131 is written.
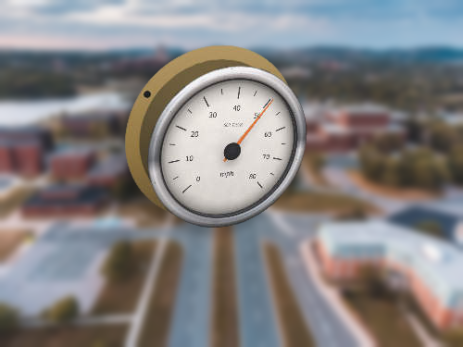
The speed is mph 50
